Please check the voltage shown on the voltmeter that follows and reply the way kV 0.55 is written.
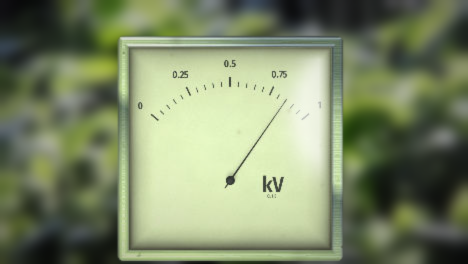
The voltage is kV 0.85
